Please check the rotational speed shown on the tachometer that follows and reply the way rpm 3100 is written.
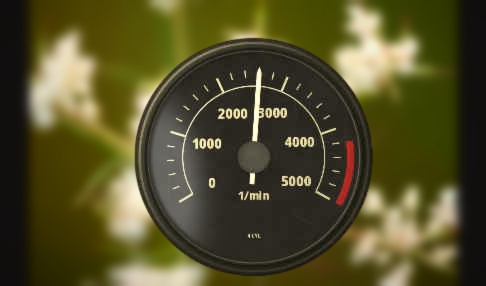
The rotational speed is rpm 2600
